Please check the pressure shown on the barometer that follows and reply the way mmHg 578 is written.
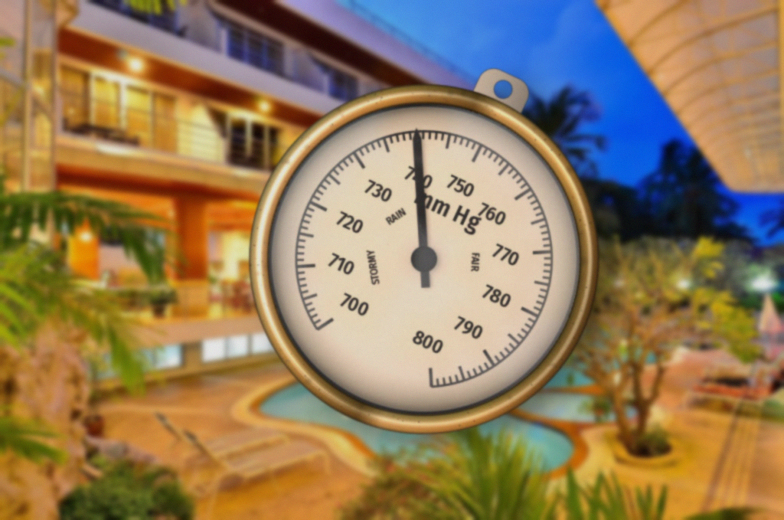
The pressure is mmHg 740
